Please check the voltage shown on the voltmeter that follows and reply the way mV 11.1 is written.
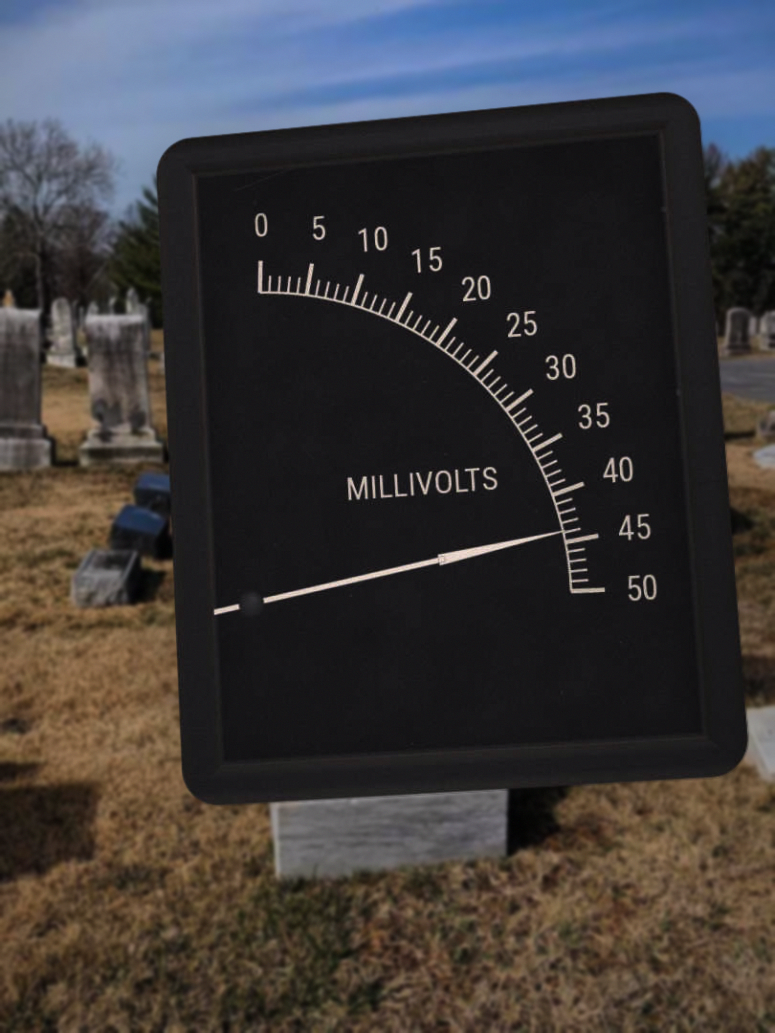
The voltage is mV 44
